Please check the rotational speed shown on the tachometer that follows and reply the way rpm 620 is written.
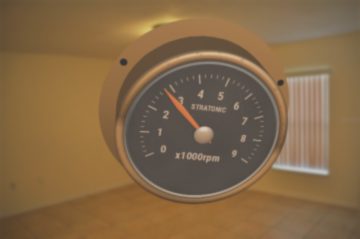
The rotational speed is rpm 2800
